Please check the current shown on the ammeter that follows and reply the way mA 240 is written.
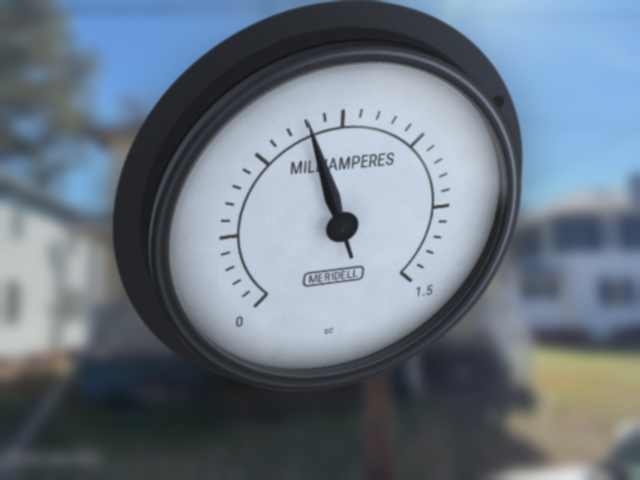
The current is mA 0.65
